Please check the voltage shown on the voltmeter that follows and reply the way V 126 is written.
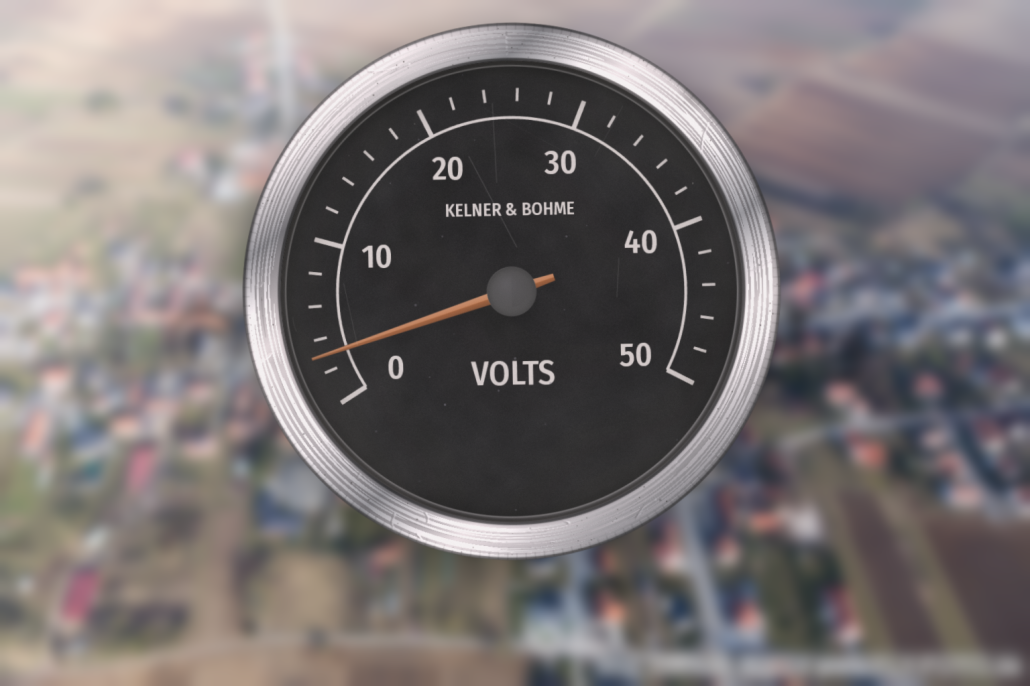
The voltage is V 3
